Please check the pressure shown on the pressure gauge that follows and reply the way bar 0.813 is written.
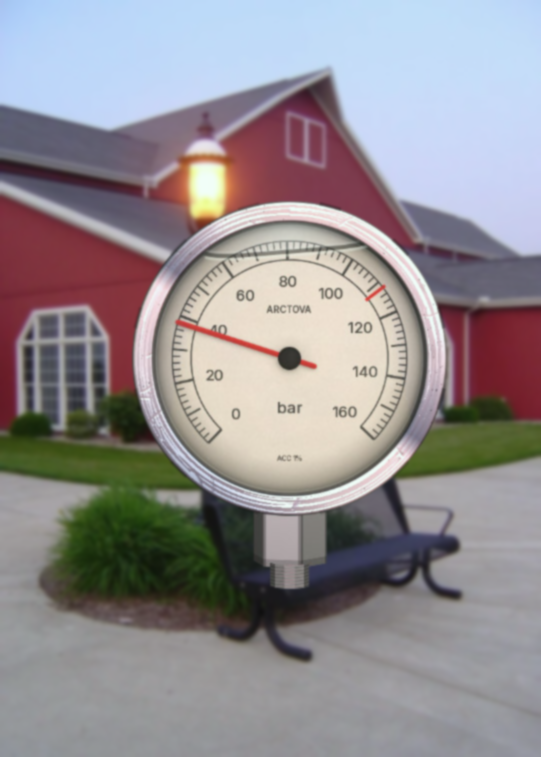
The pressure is bar 38
